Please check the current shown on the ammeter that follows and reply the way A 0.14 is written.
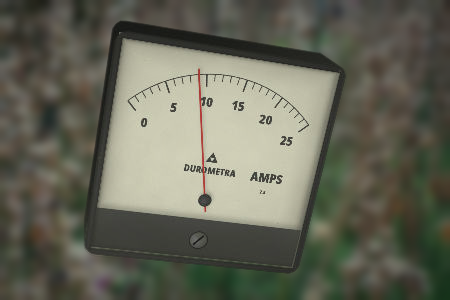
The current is A 9
